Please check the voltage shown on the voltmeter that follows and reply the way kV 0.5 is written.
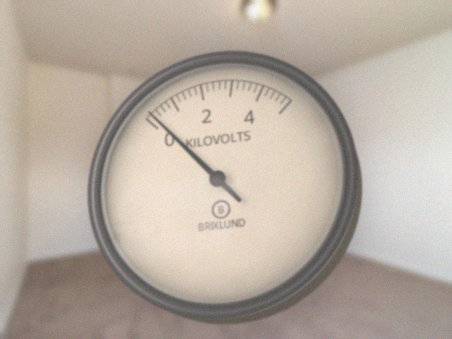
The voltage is kV 0.2
